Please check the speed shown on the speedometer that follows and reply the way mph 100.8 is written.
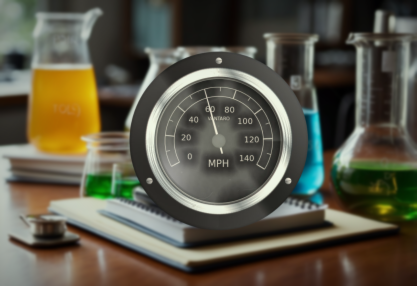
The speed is mph 60
